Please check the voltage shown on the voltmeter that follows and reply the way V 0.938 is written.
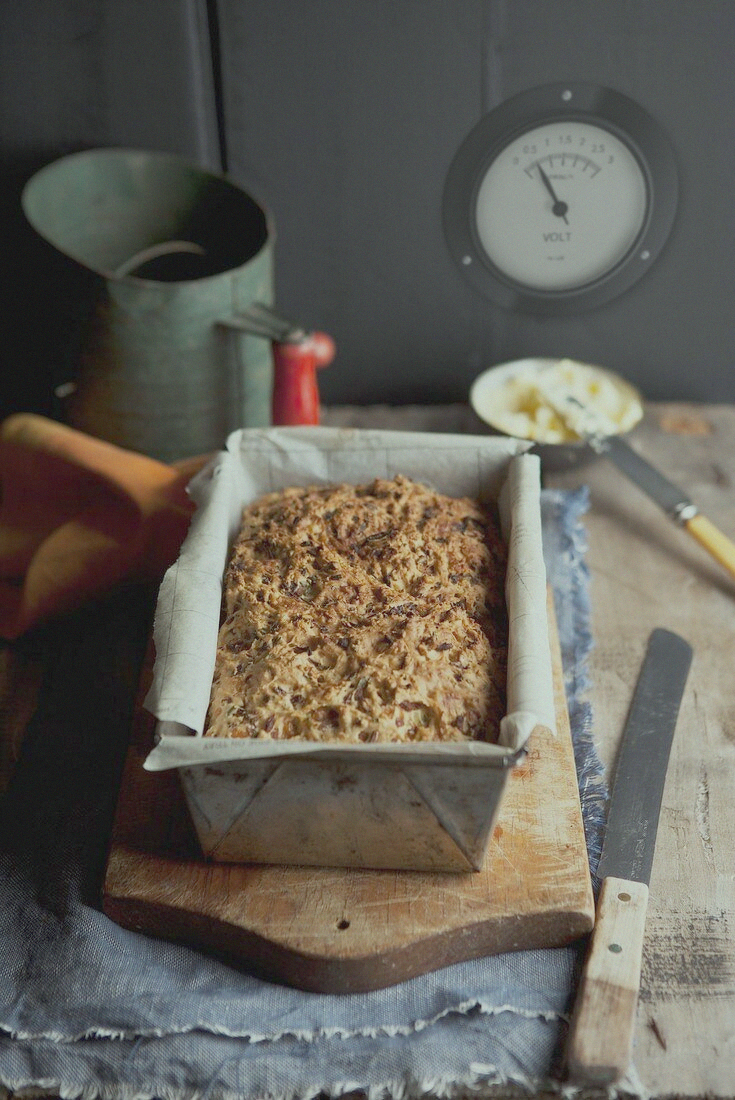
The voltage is V 0.5
